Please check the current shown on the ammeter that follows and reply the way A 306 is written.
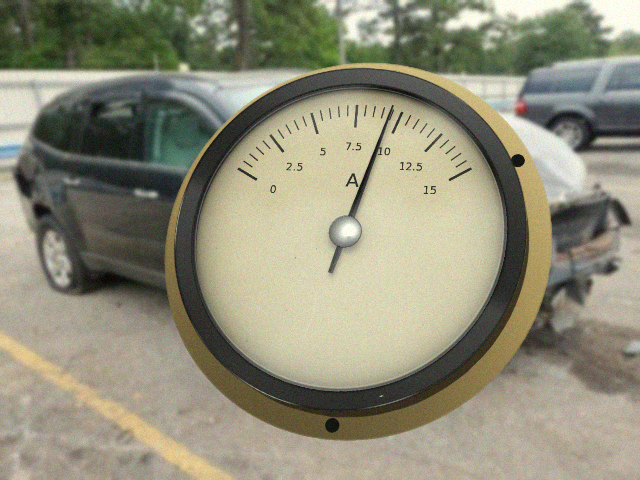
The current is A 9.5
